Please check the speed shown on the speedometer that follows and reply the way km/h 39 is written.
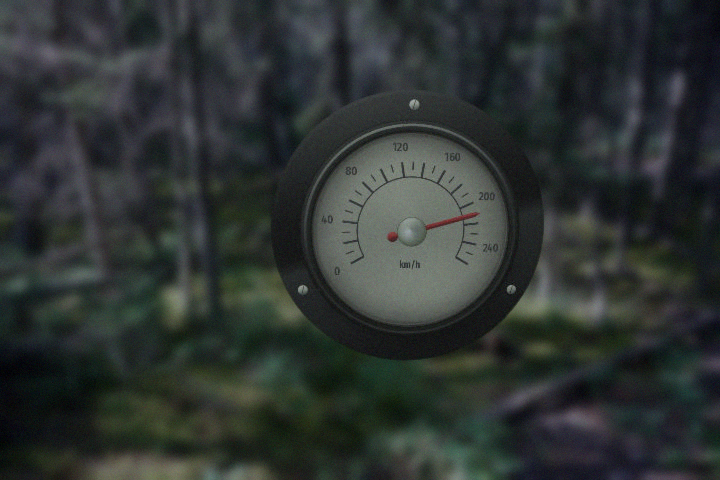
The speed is km/h 210
